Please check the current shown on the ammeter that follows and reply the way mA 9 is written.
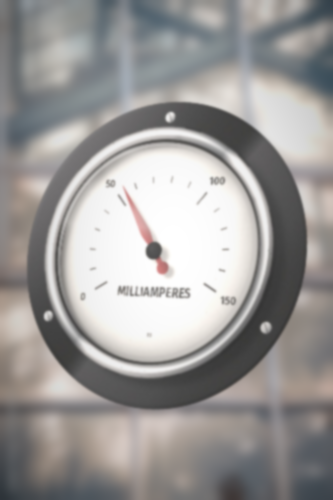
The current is mA 55
